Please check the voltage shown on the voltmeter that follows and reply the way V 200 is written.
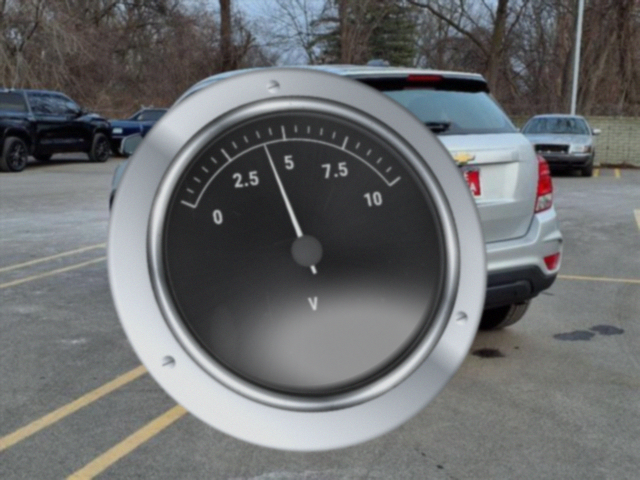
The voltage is V 4
